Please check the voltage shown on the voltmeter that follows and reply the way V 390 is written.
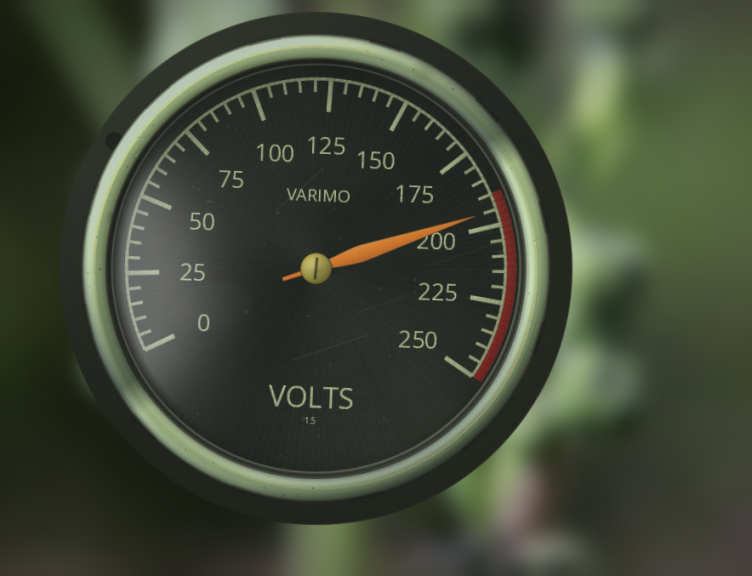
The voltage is V 195
